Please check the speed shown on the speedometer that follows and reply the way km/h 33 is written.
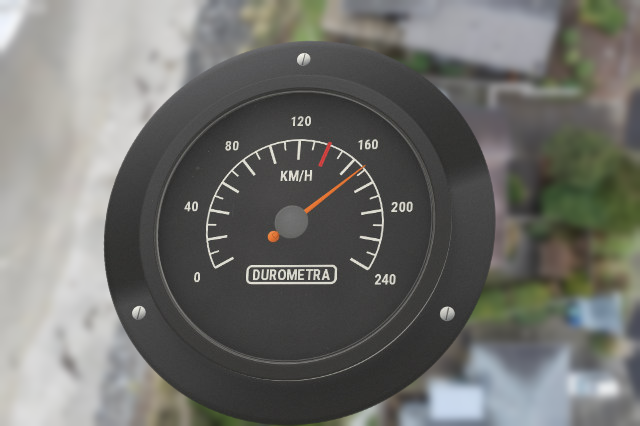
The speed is km/h 170
